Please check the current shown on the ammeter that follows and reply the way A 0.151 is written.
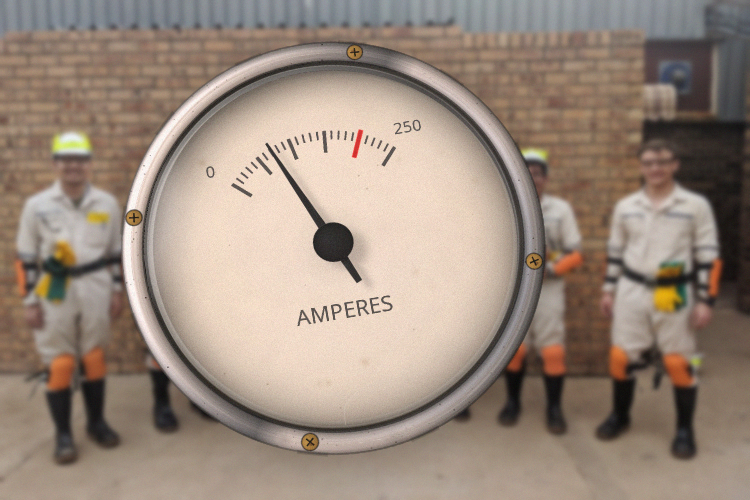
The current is A 70
